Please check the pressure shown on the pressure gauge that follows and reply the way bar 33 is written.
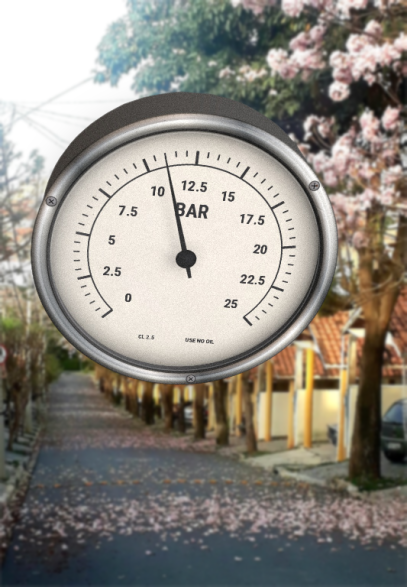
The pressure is bar 11
